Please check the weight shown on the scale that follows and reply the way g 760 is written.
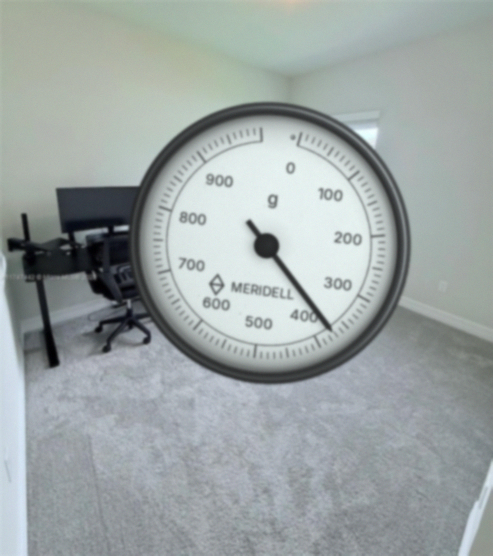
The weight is g 370
